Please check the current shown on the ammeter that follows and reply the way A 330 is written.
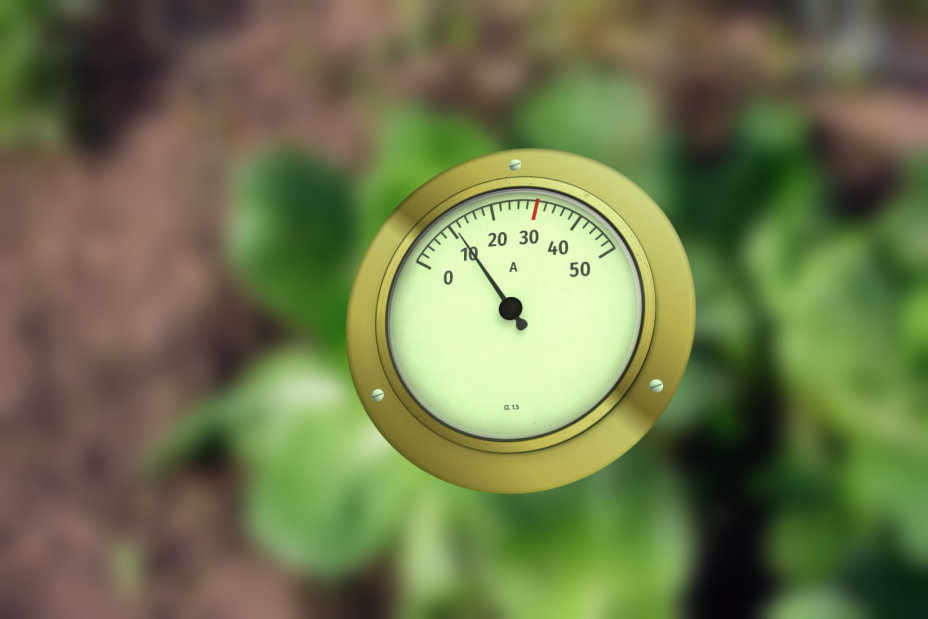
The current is A 11
